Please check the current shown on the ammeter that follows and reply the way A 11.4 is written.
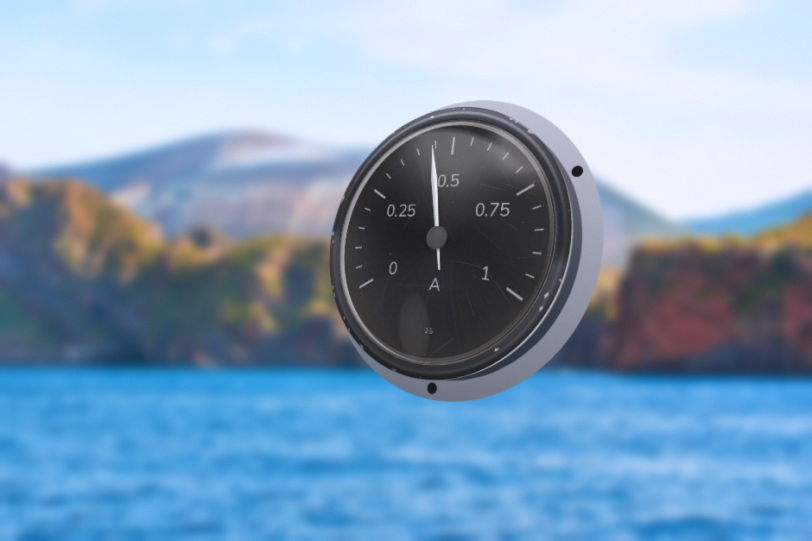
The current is A 0.45
